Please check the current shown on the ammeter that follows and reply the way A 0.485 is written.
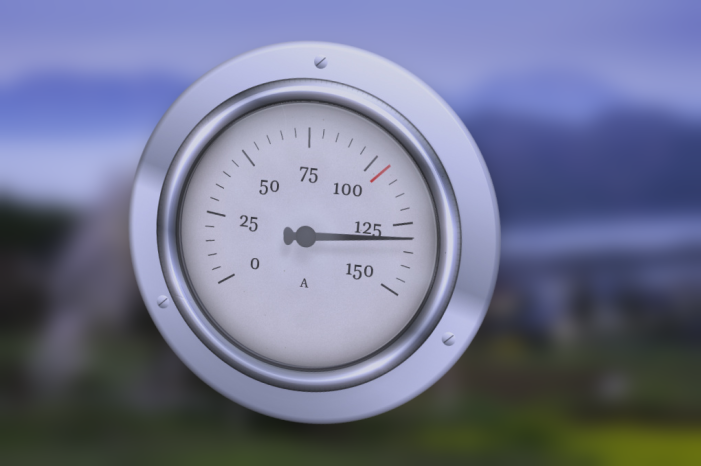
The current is A 130
